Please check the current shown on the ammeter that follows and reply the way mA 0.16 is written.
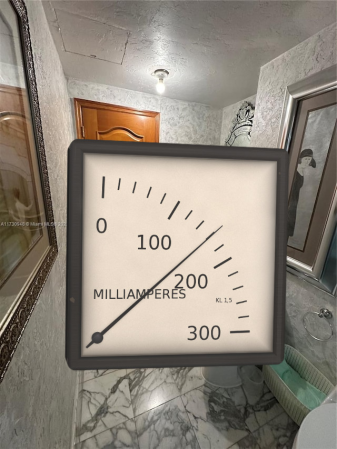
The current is mA 160
